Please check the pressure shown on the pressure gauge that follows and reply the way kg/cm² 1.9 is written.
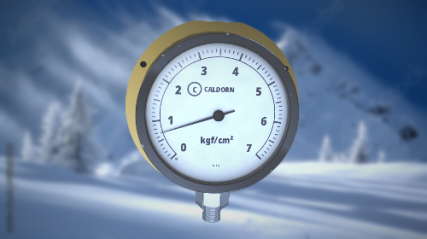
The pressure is kg/cm² 0.7
